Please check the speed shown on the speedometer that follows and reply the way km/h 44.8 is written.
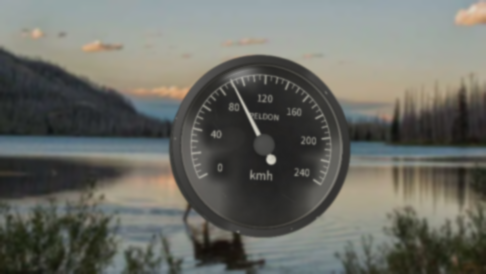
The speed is km/h 90
